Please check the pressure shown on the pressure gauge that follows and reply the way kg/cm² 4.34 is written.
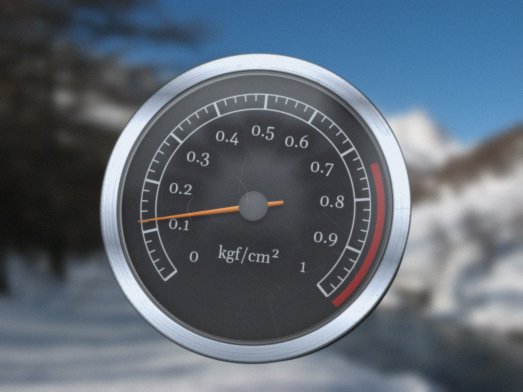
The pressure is kg/cm² 0.12
